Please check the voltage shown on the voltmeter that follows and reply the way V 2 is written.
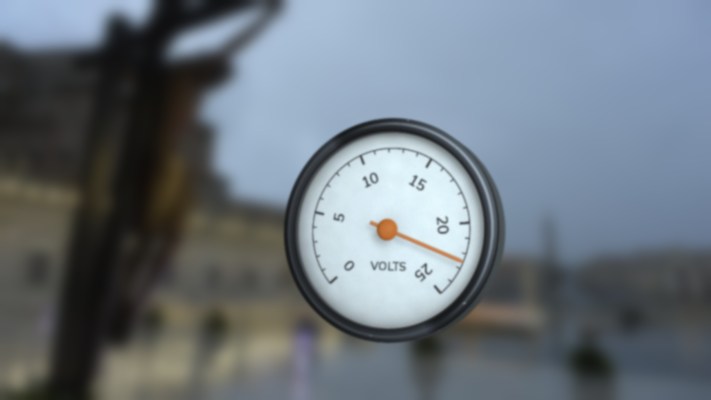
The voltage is V 22.5
